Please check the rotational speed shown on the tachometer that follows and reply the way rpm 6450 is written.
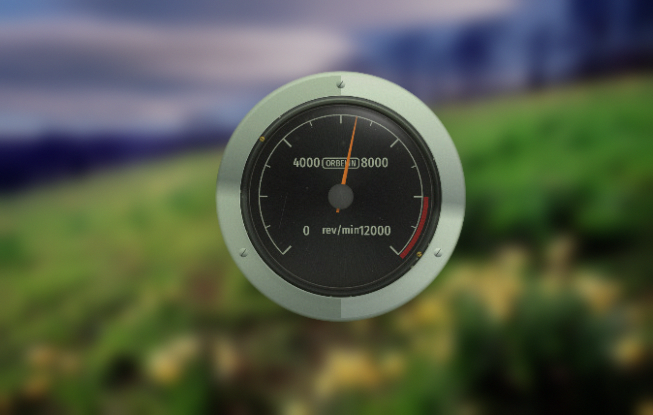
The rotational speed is rpm 6500
